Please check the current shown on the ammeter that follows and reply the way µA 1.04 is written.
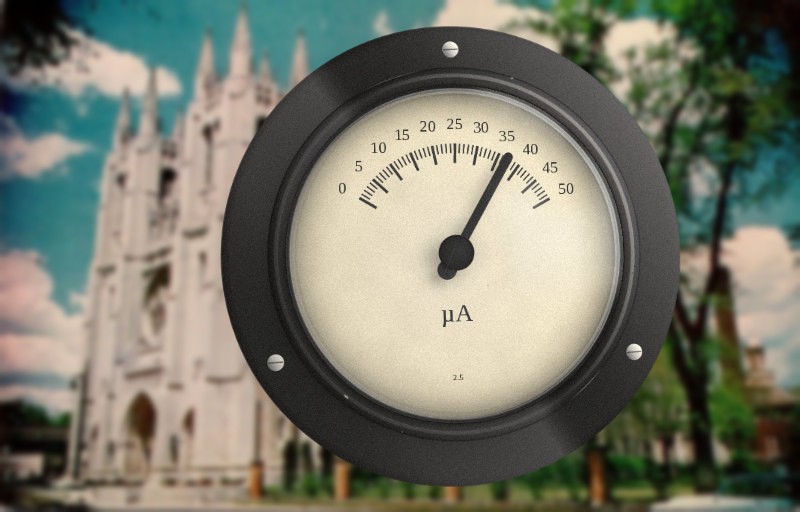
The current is µA 37
